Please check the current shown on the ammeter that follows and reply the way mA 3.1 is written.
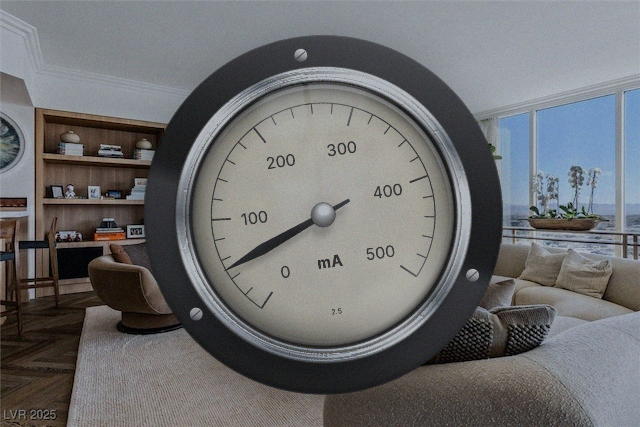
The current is mA 50
